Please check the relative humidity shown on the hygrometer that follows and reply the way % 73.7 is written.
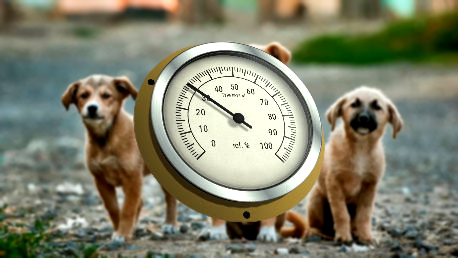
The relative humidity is % 30
